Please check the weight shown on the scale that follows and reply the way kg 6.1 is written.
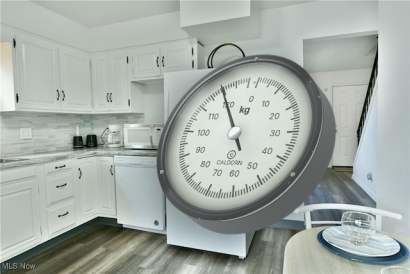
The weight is kg 120
